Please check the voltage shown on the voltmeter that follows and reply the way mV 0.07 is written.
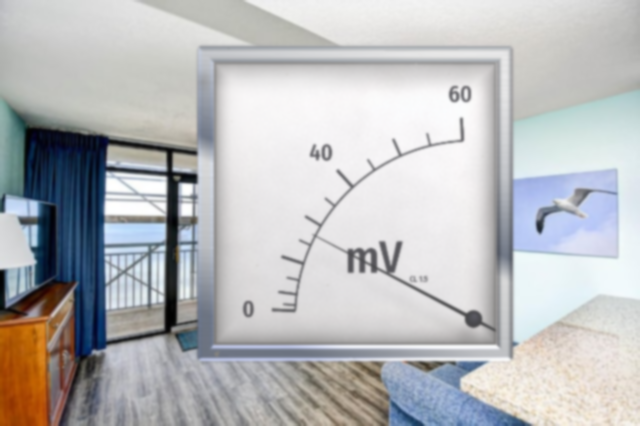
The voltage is mV 27.5
